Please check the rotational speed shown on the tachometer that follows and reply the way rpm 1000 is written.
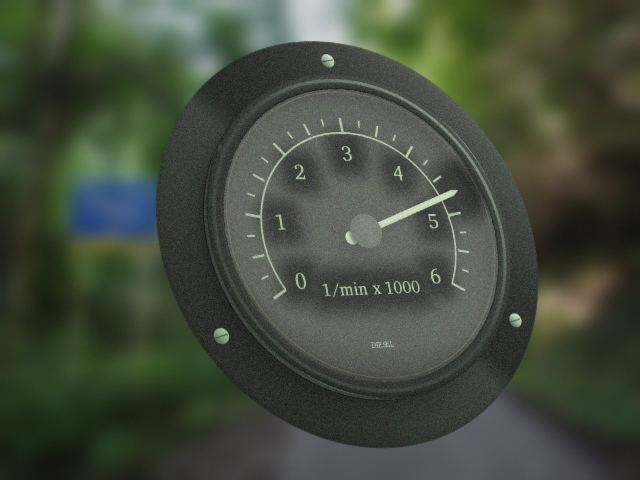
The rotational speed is rpm 4750
